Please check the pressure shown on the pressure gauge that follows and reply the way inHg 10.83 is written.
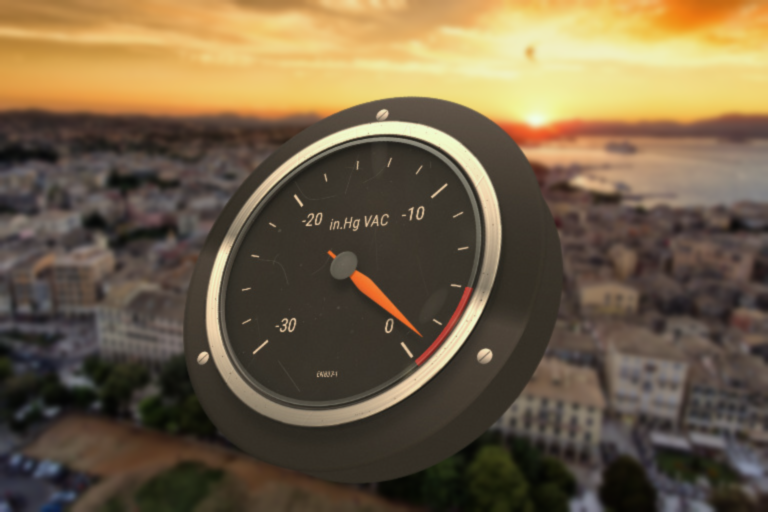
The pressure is inHg -1
